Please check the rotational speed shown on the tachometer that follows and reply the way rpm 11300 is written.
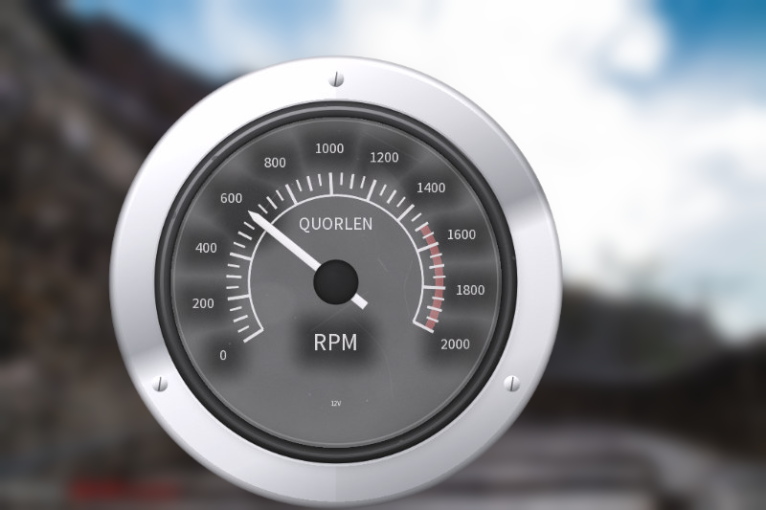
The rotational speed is rpm 600
